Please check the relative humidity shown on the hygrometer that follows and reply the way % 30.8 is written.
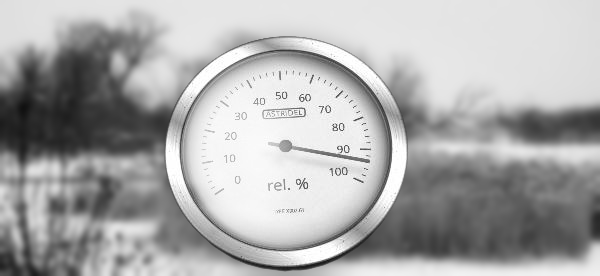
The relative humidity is % 94
